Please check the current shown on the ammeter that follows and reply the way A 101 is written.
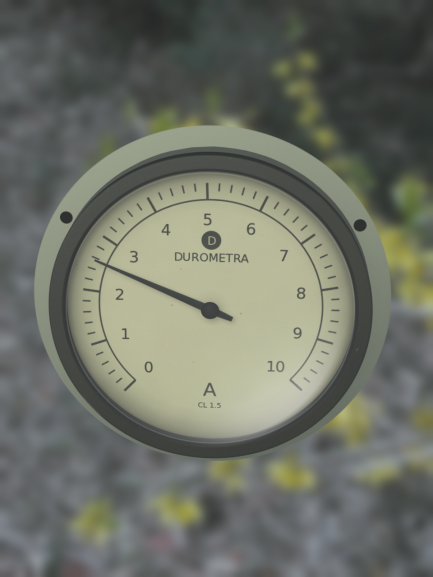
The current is A 2.6
